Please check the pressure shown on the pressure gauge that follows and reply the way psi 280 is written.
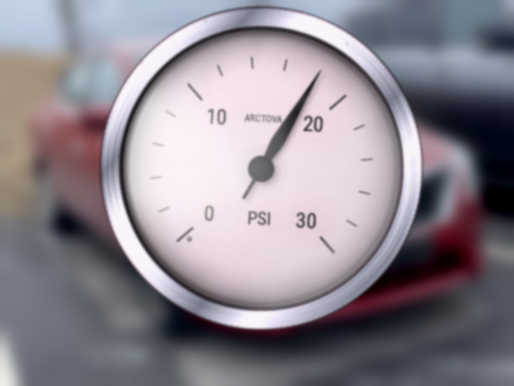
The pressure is psi 18
